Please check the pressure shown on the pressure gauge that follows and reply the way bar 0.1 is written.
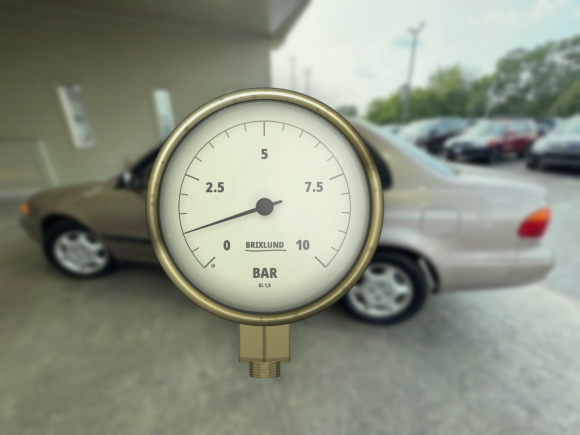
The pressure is bar 1
